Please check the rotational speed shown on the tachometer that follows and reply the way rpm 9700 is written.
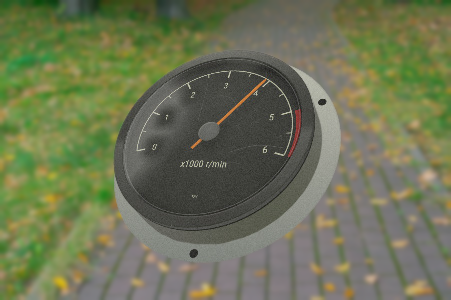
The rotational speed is rpm 4000
